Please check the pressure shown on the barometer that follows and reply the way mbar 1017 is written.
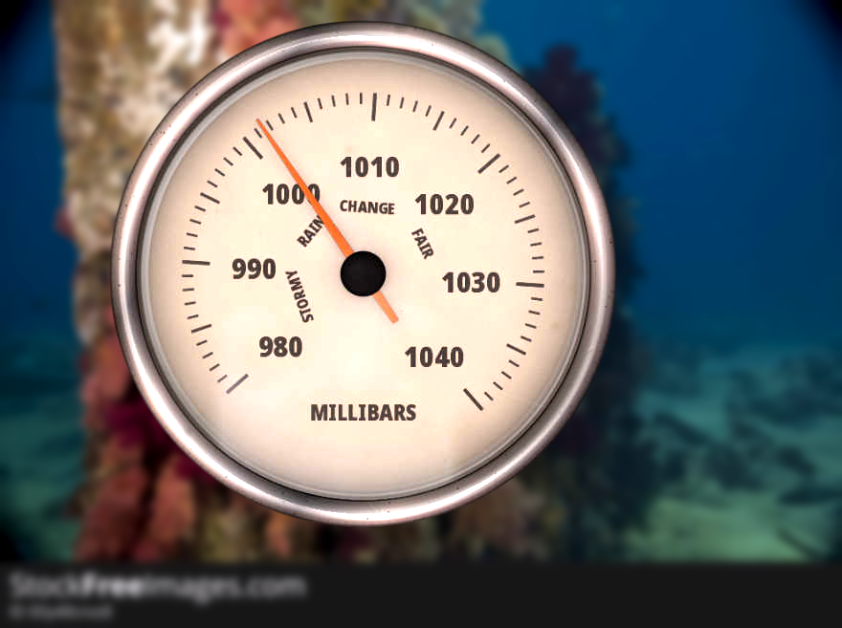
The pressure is mbar 1001.5
